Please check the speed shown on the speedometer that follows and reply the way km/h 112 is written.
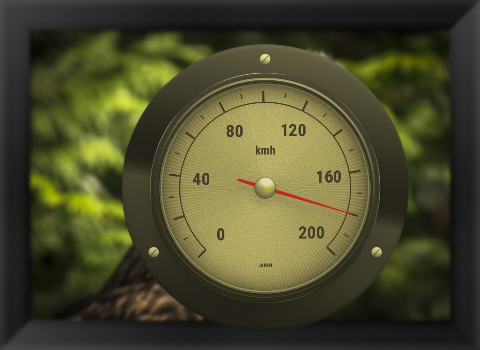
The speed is km/h 180
